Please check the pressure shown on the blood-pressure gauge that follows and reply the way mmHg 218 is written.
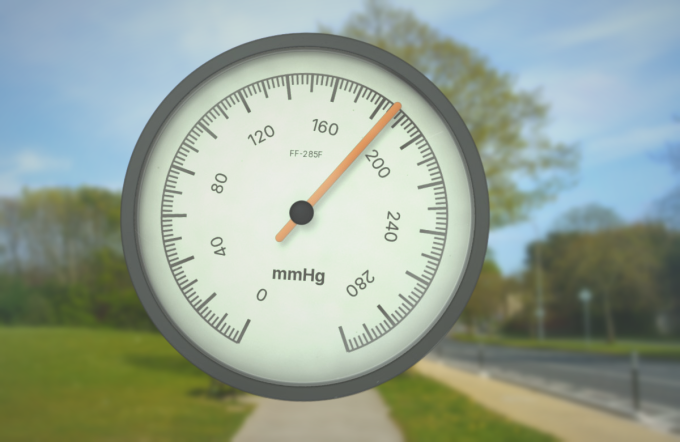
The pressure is mmHg 186
